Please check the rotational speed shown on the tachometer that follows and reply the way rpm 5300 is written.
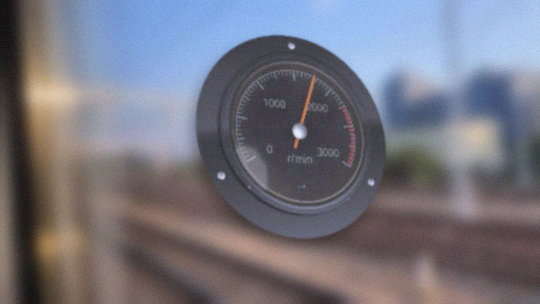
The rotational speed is rpm 1750
